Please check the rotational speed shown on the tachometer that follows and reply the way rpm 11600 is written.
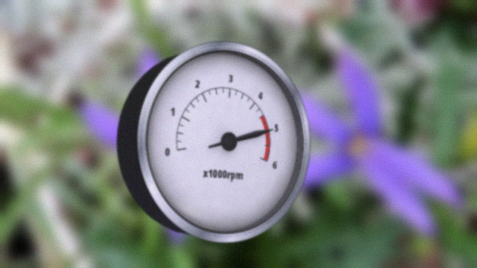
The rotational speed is rpm 5000
